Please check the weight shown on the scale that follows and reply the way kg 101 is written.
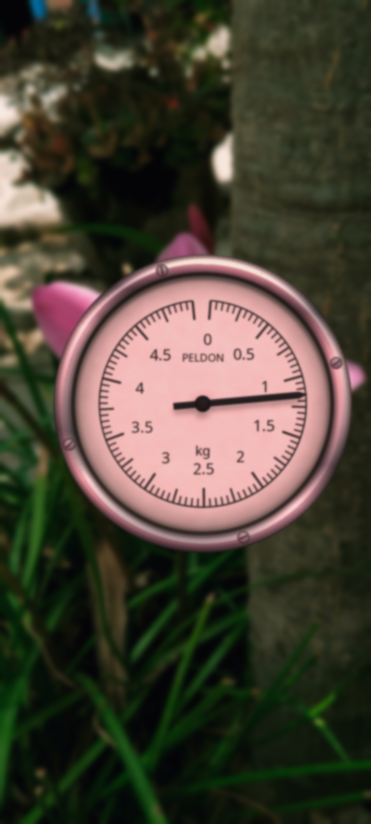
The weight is kg 1.15
